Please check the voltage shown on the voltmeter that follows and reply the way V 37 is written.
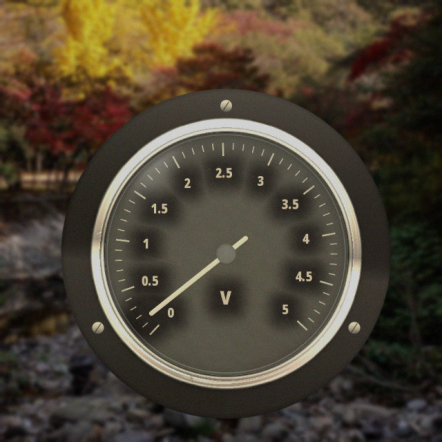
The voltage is V 0.15
